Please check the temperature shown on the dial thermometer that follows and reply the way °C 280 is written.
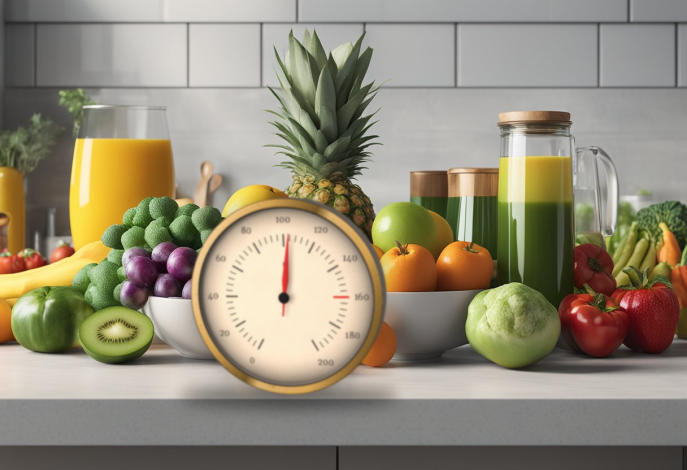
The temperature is °C 104
